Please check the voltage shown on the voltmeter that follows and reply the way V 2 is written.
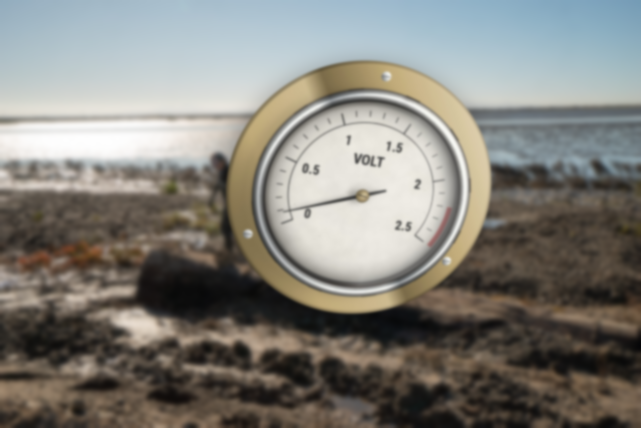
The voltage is V 0.1
